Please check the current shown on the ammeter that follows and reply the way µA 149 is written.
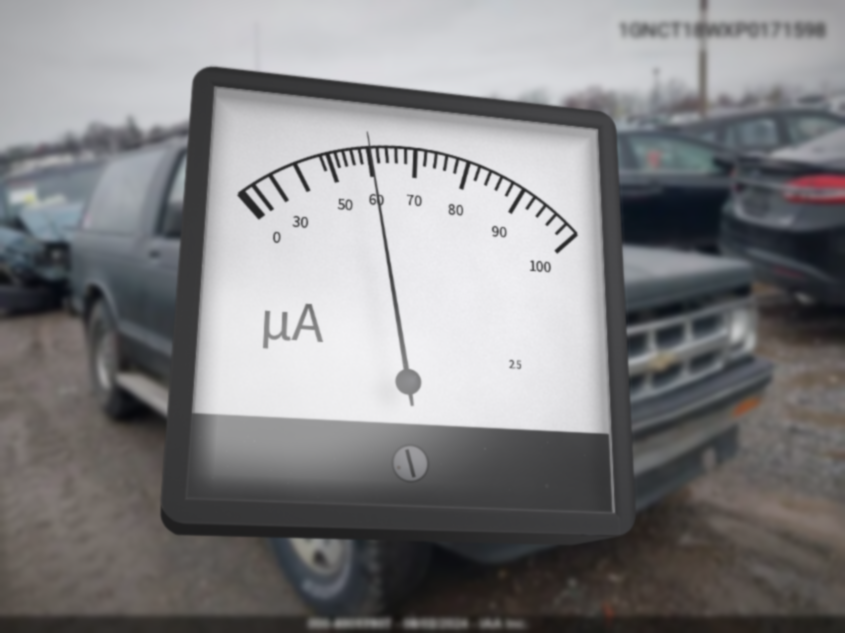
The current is µA 60
